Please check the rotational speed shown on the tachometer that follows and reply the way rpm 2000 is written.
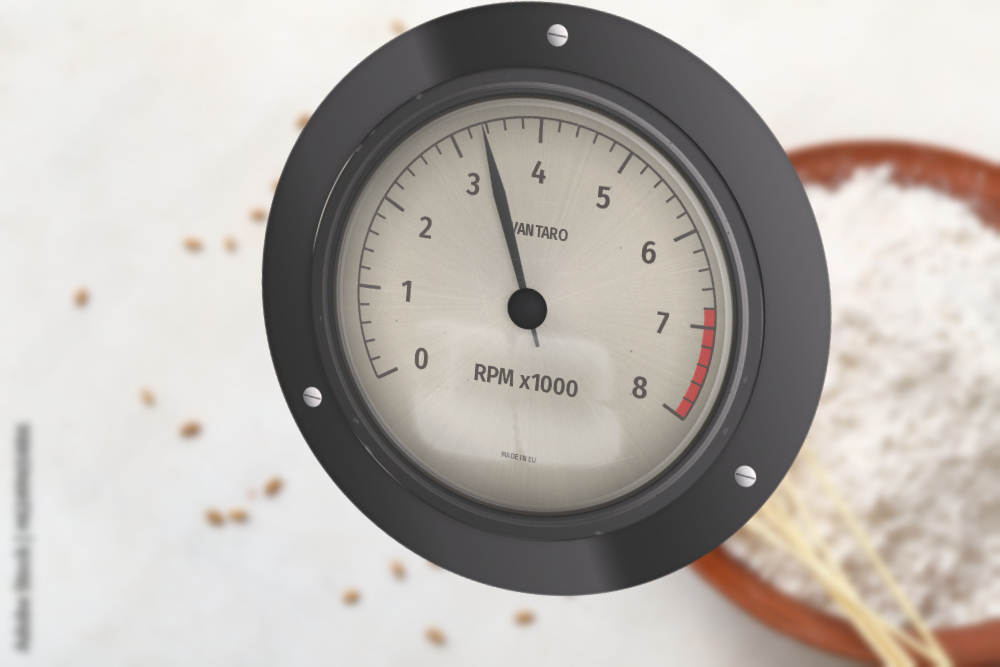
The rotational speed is rpm 3400
